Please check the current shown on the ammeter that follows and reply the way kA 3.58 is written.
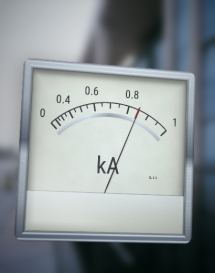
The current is kA 0.85
